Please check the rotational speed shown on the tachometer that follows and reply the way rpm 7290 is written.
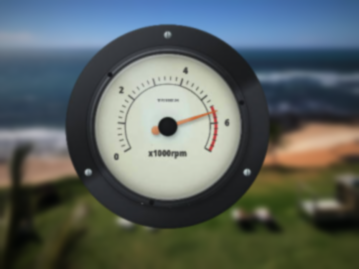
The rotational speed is rpm 5600
